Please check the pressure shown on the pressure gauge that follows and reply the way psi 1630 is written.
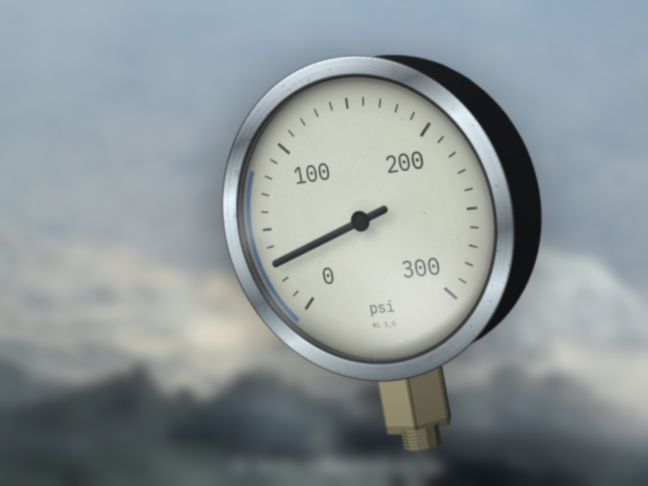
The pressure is psi 30
